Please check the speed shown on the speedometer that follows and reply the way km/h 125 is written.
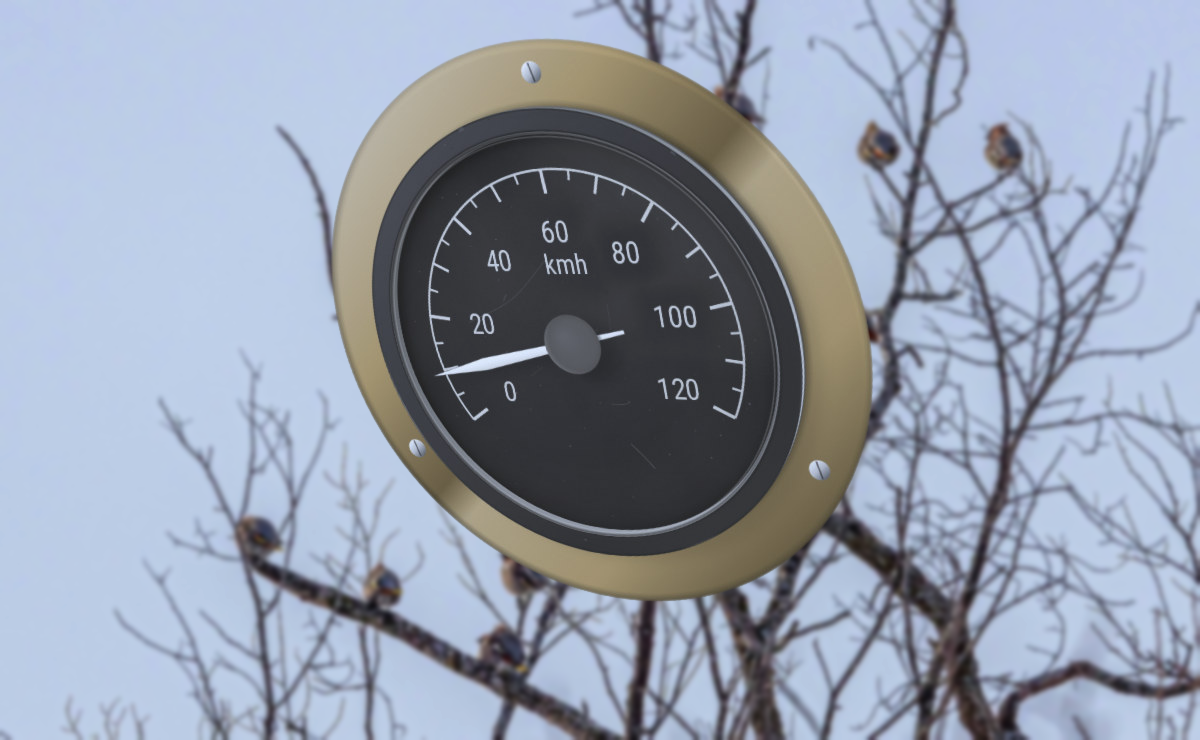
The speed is km/h 10
